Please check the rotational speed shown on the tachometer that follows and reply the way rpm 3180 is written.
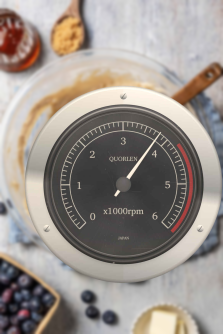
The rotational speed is rpm 3800
